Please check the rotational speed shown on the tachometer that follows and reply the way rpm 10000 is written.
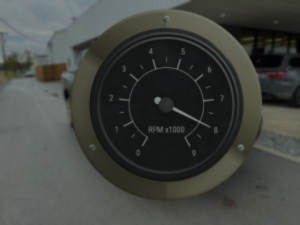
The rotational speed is rpm 8000
